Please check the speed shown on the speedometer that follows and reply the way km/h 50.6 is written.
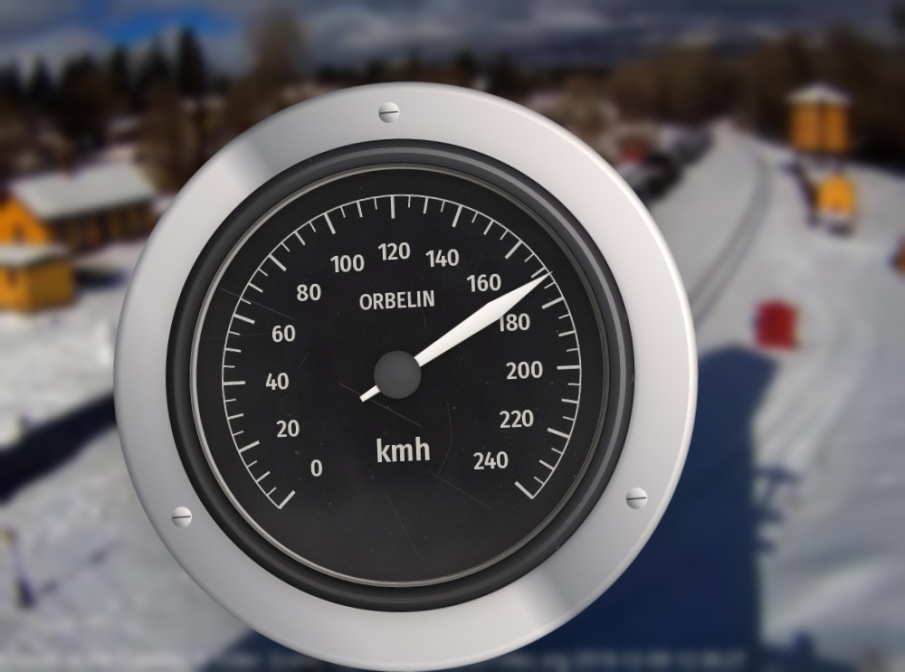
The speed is km/h 172.5
